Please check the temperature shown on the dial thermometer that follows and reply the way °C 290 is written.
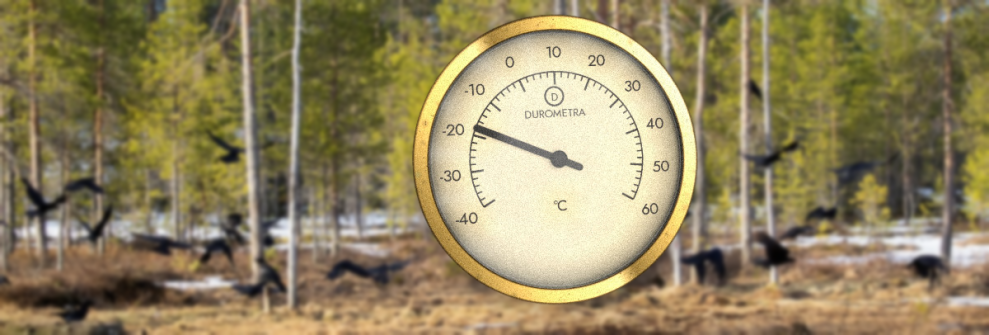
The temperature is °C -18
